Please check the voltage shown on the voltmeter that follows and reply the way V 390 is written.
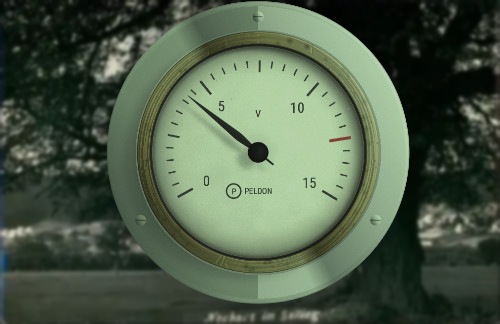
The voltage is V 4.25
